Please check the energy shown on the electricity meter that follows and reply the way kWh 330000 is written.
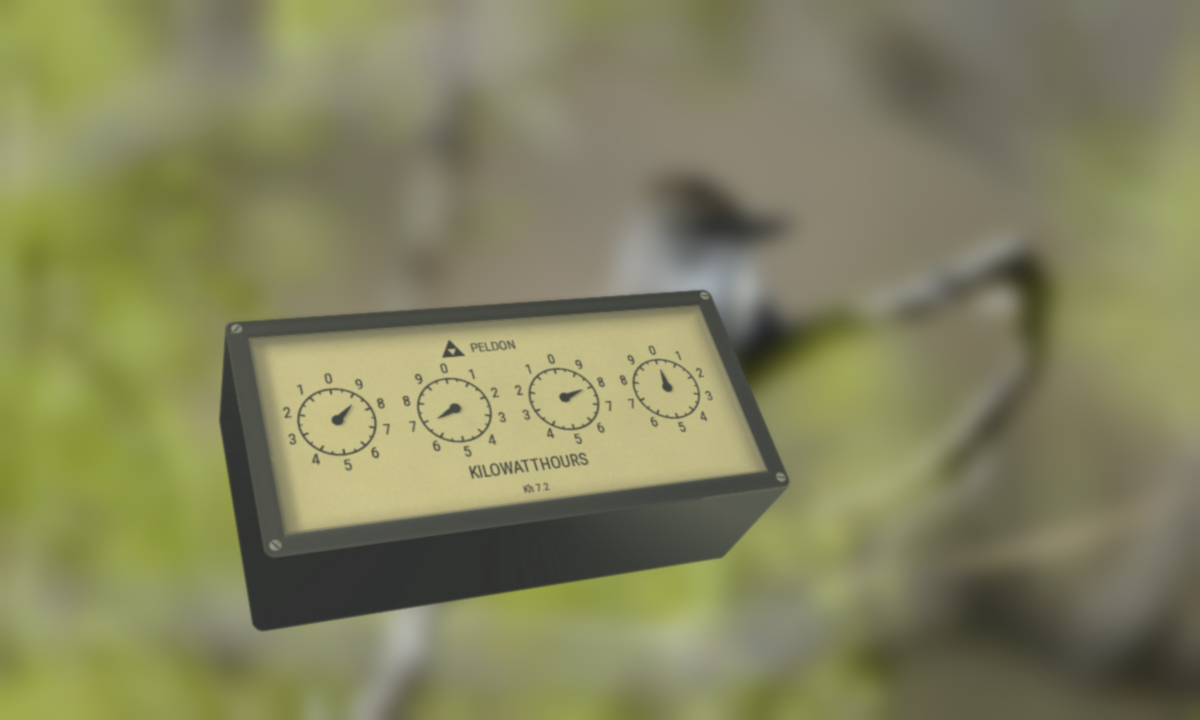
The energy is kWh 8680
